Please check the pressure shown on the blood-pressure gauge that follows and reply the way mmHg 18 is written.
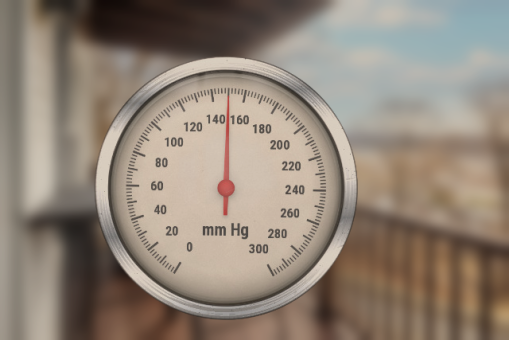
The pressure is mmHg 150
